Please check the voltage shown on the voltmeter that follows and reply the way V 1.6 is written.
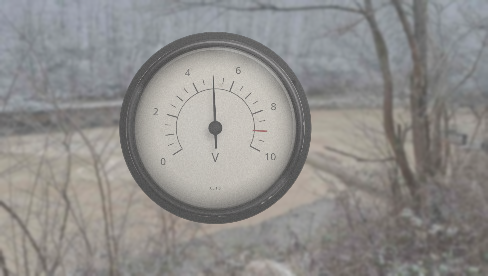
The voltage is V 5
